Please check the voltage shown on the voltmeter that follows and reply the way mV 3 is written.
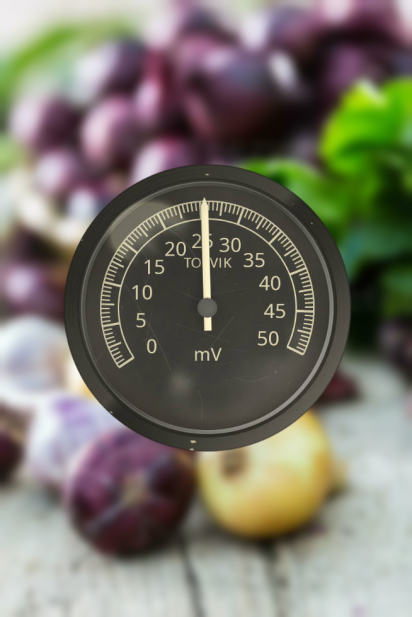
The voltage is mV 25.5
